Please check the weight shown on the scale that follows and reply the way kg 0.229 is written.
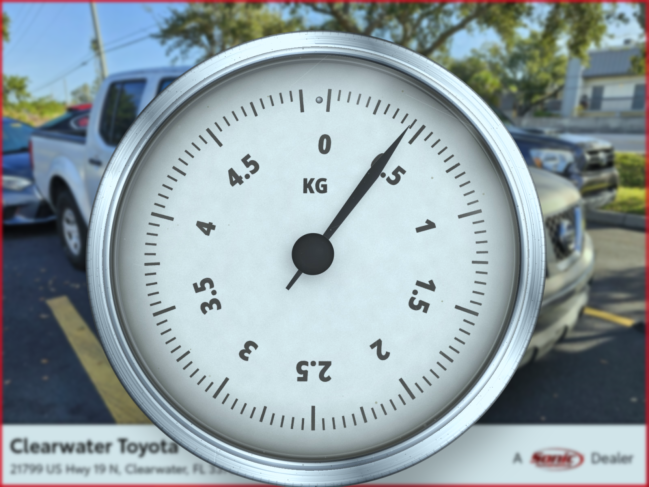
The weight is kg 0.45
